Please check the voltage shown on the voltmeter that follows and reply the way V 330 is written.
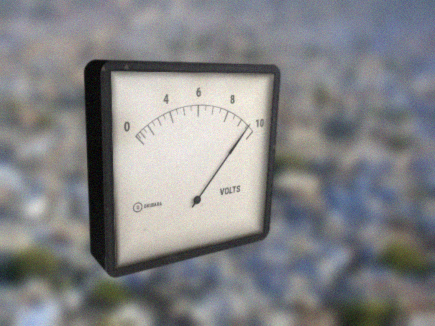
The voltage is V 9.5
